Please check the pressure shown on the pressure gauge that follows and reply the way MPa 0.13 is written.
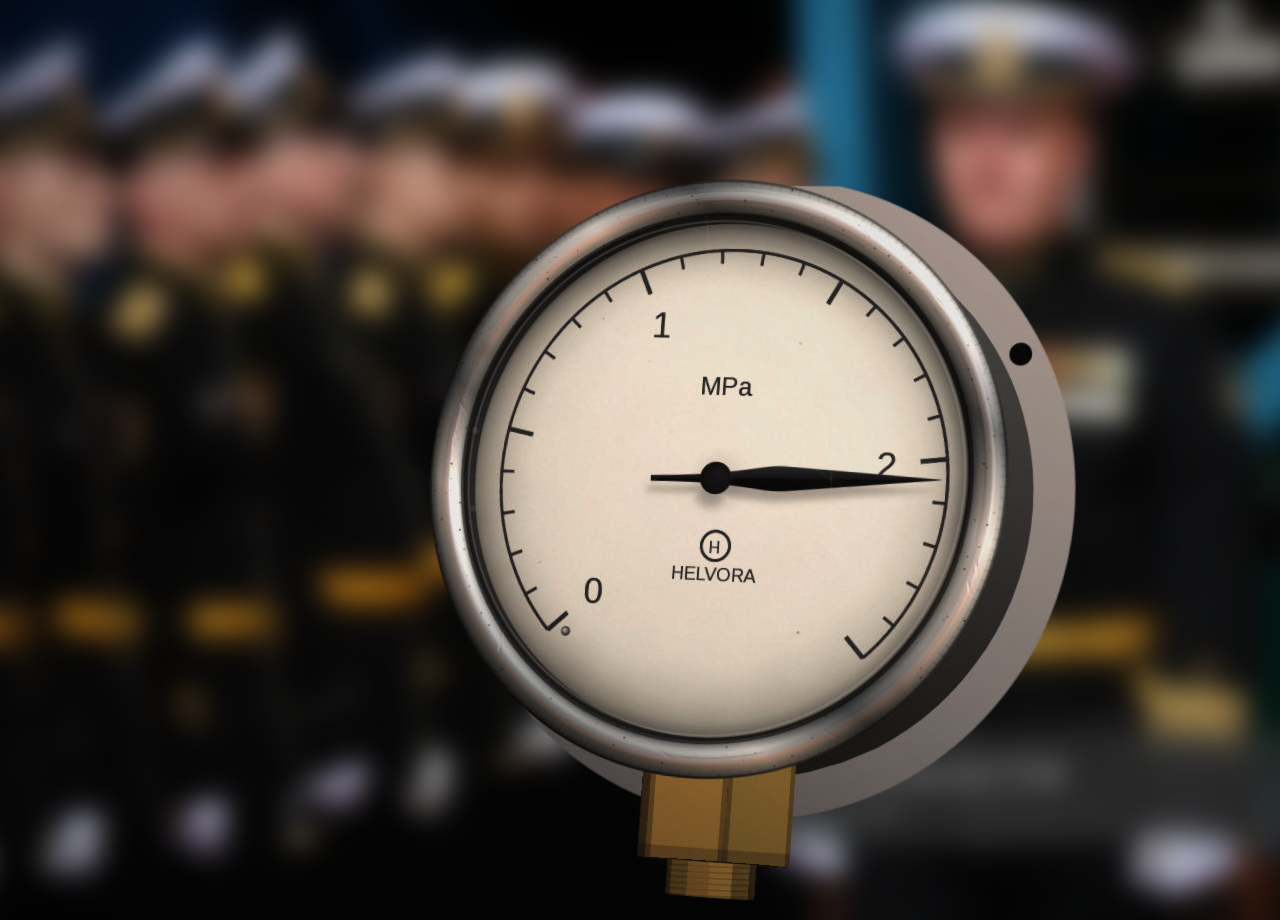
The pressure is MPa 2.05
